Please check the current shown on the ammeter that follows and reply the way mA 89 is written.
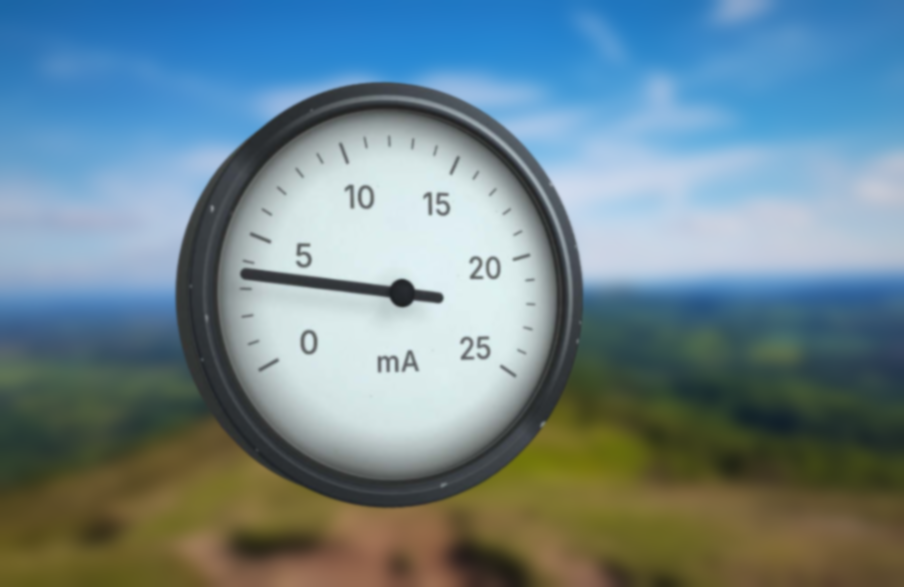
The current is mA 3.5
